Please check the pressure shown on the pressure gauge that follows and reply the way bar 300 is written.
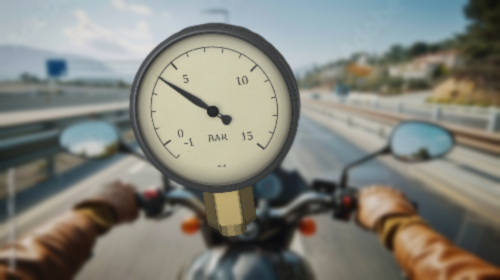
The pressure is bar 4
